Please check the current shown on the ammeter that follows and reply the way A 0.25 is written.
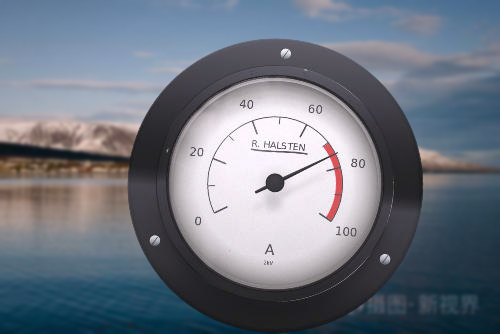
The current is A 75
